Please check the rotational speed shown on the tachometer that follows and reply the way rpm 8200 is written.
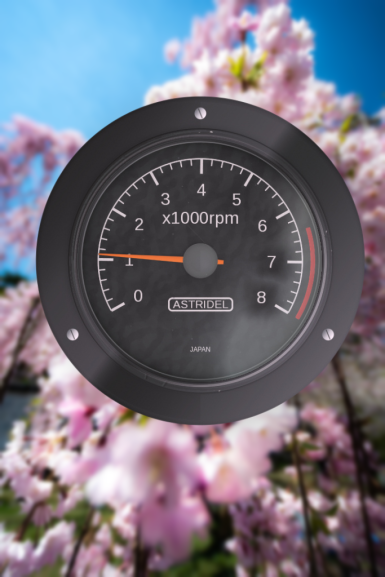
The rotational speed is rpm 1100
